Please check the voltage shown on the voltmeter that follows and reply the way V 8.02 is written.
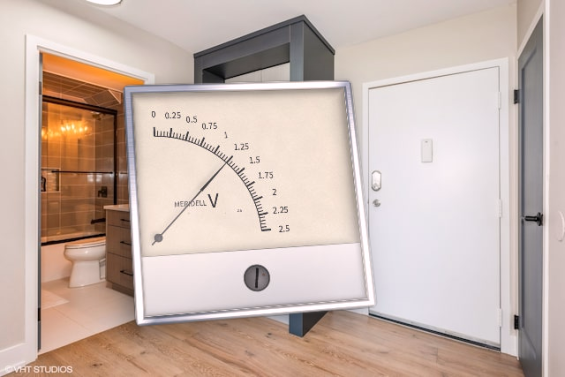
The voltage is V 1.25
